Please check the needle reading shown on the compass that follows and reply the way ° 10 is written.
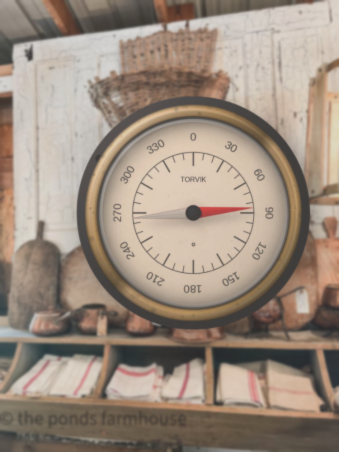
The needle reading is ° 85
